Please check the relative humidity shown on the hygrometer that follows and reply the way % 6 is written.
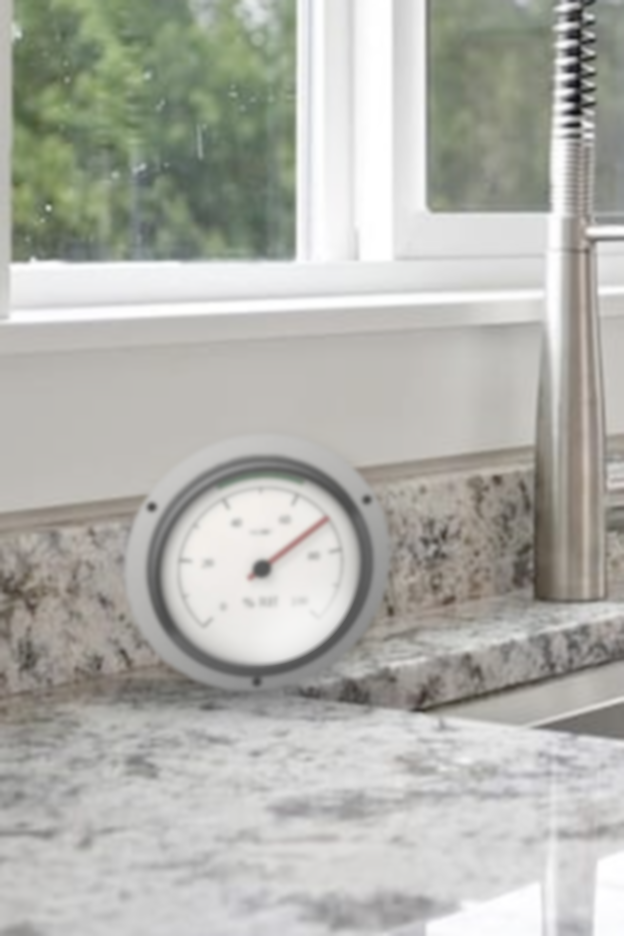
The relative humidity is % 70
